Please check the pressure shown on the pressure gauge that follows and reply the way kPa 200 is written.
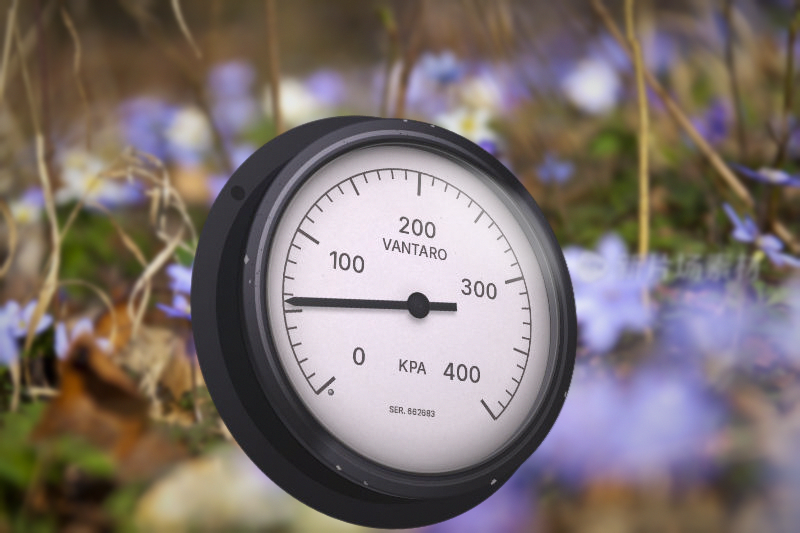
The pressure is kPa 55
